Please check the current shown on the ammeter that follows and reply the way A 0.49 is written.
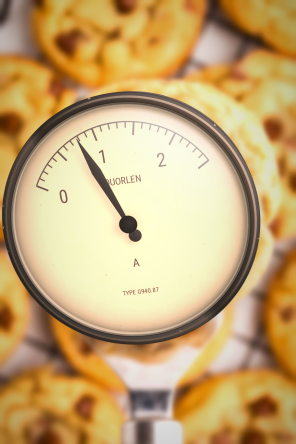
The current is A 0.8
